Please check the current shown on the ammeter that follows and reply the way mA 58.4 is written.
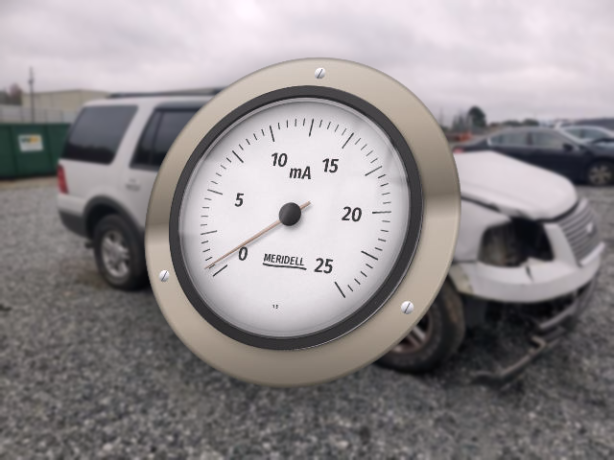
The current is mA 0.5
